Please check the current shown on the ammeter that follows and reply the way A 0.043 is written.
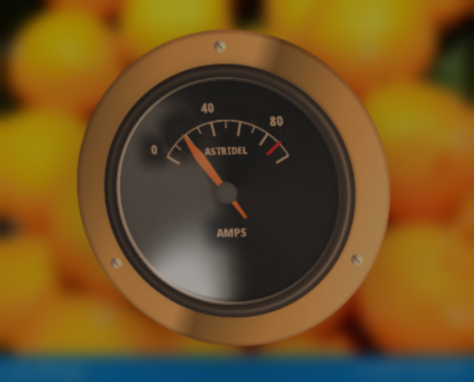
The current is A 20
